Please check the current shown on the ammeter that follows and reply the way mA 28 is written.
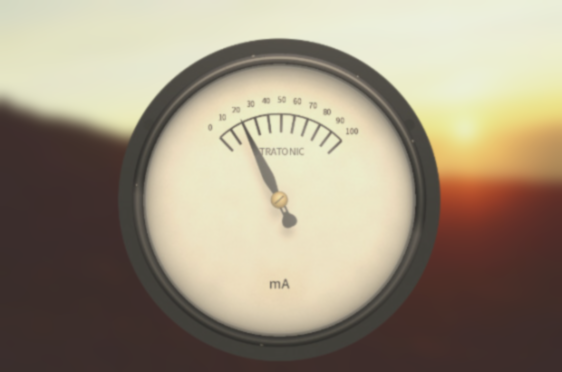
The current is mA 20
